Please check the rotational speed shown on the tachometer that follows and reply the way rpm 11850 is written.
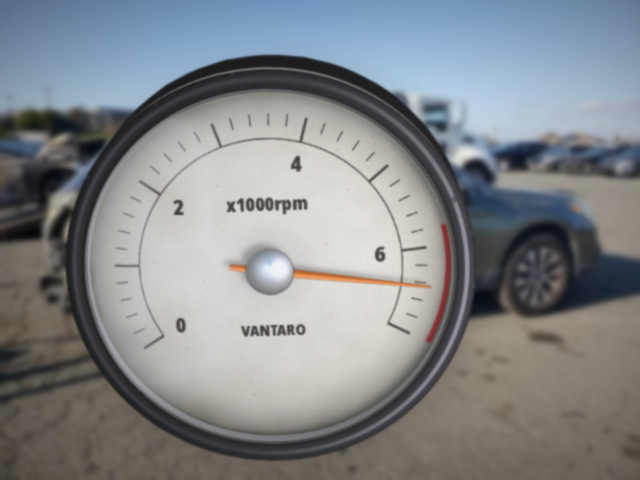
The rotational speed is rpm 6400
